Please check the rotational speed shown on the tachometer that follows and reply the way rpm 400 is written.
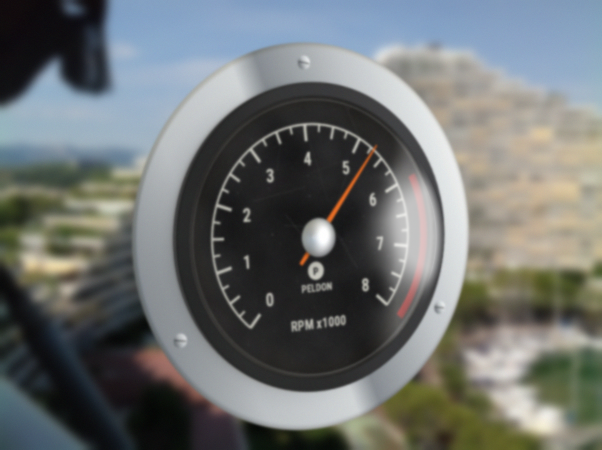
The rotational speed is rpm 5250
